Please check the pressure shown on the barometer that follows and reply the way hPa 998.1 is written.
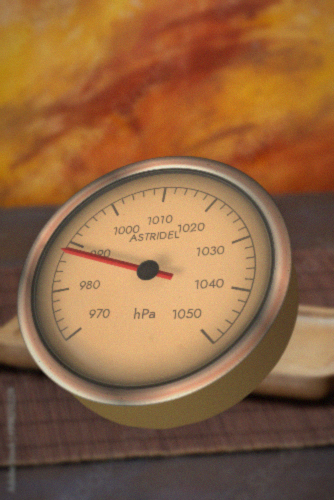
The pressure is hPa 988
